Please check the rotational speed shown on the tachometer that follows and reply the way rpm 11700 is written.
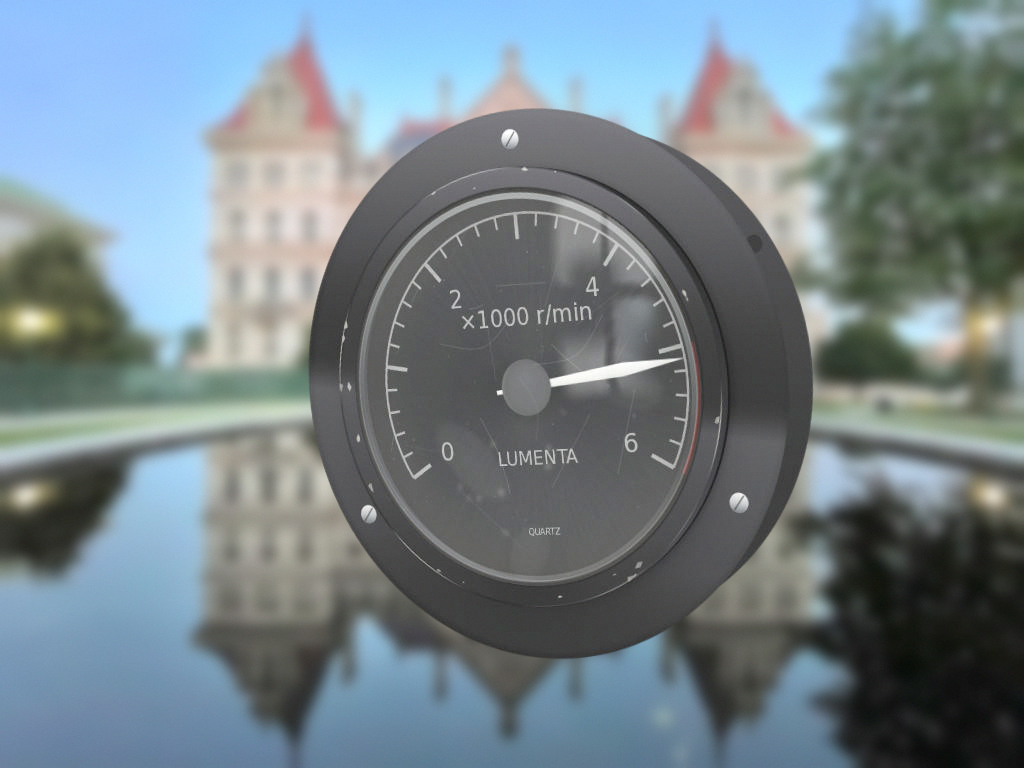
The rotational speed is rpm 5100
